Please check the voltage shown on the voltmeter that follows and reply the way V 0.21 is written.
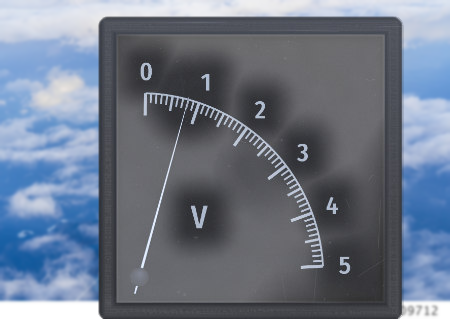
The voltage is V 0.8
